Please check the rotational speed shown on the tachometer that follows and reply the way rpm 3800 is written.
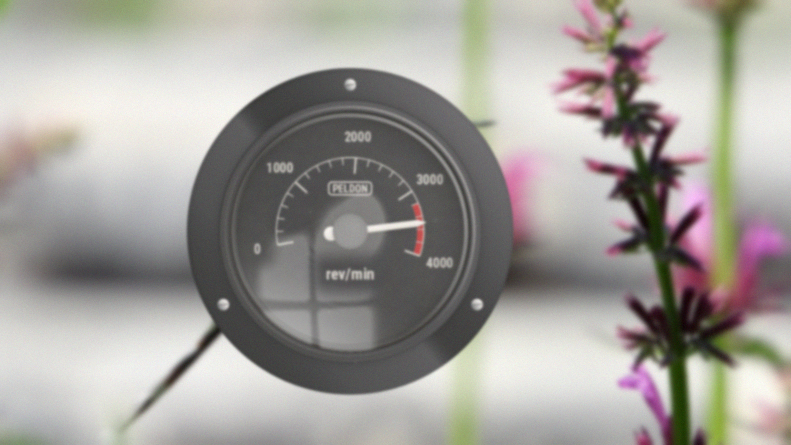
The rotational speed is rpm 3500
